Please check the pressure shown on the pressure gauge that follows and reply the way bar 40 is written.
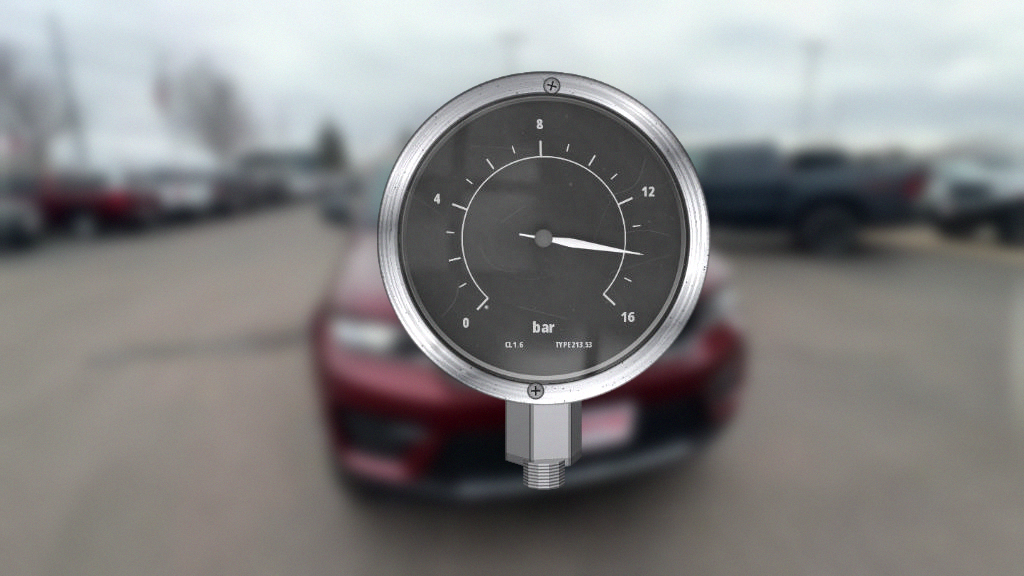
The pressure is bar 14
